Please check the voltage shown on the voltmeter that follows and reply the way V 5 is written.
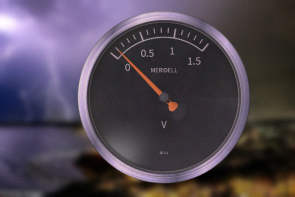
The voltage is V 0.1
